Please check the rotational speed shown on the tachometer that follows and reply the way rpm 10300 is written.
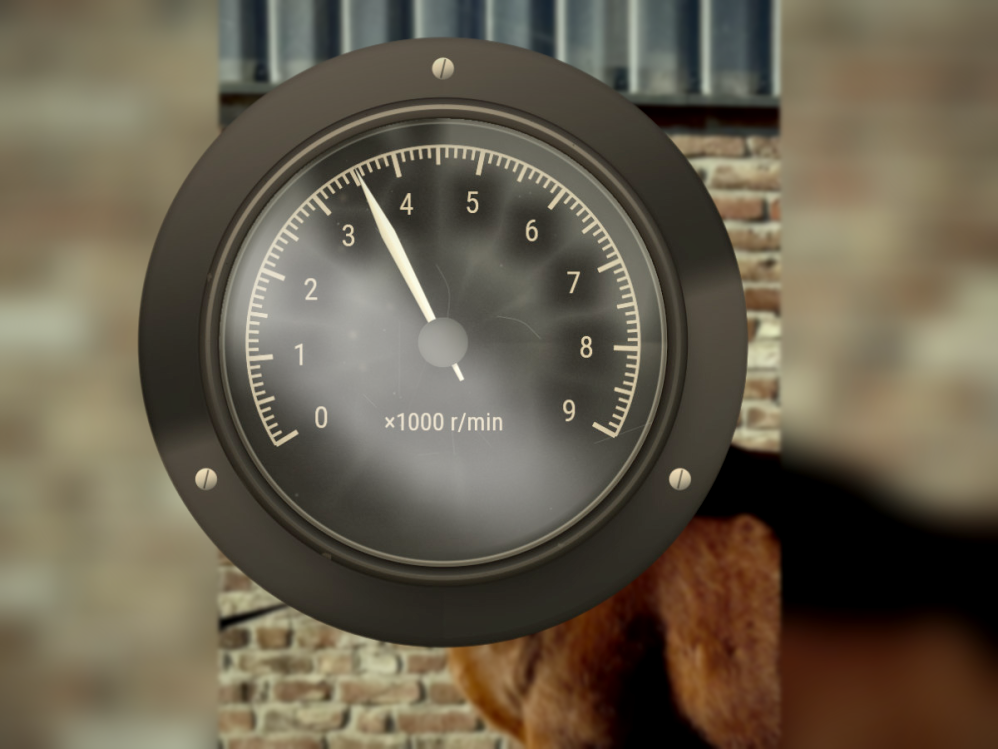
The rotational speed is rpm 3550
